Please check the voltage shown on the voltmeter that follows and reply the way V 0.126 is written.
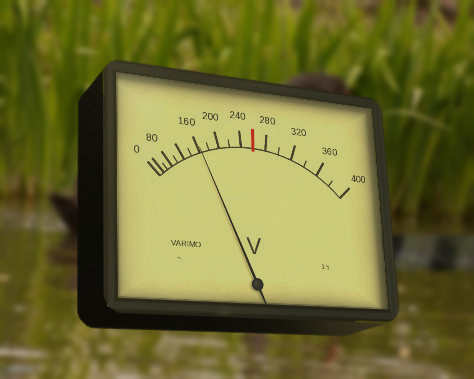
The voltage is V 160
